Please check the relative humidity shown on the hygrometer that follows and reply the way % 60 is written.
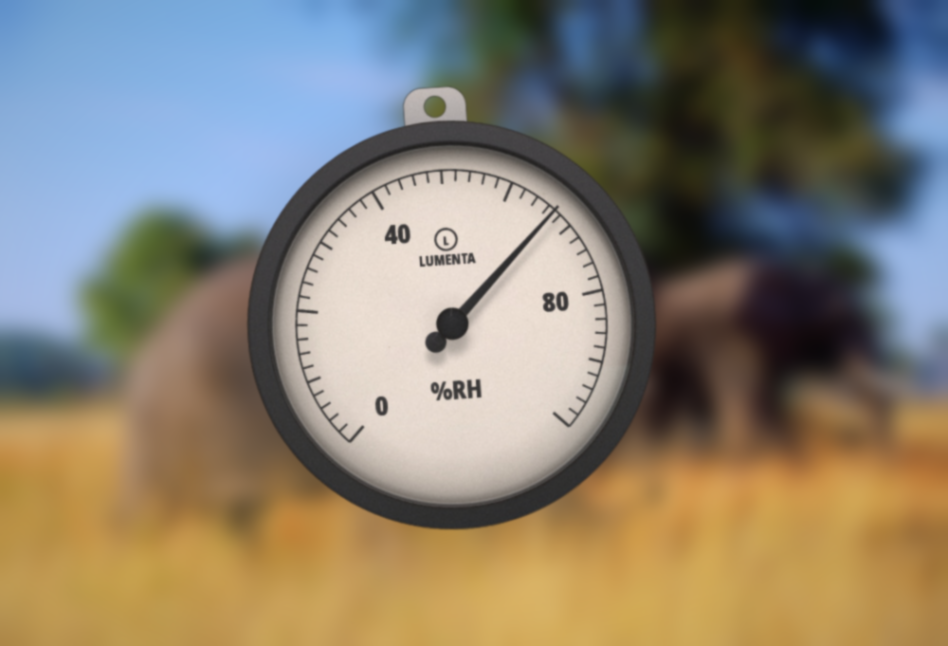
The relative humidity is % 67
